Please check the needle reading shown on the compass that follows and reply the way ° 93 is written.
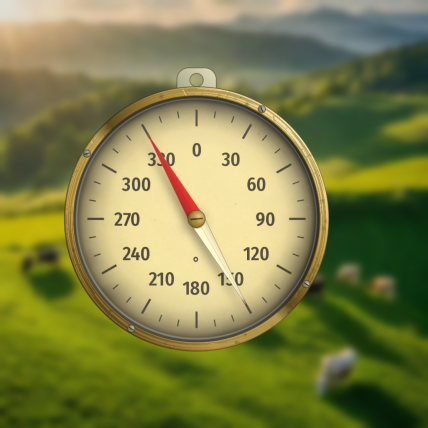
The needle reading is ° 330
